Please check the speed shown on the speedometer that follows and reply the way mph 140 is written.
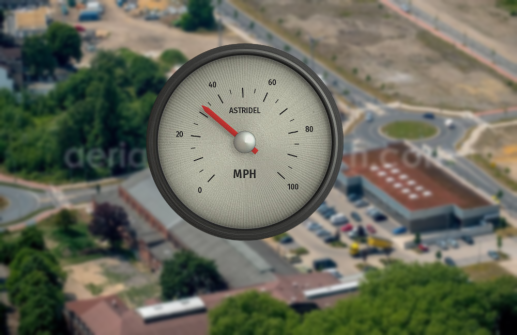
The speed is mph 32.5
